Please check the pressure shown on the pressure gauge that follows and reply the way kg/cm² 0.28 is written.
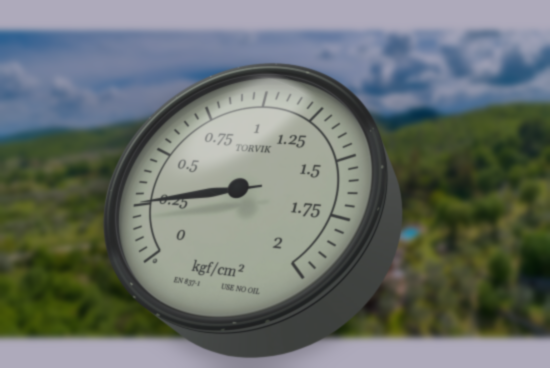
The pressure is kg/cm² 0.25
